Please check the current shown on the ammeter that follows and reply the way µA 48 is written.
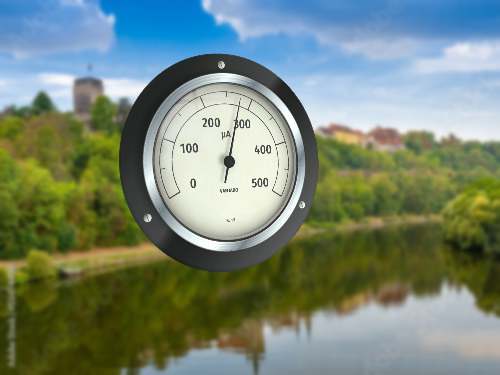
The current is µA 275
